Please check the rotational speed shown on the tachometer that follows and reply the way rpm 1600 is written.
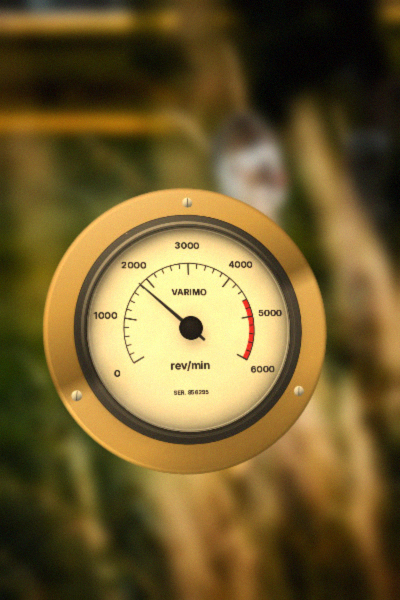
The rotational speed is rpm 1800
